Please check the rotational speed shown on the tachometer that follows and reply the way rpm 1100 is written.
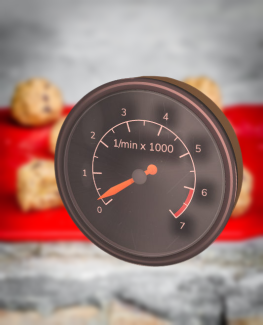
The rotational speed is rpm 250
